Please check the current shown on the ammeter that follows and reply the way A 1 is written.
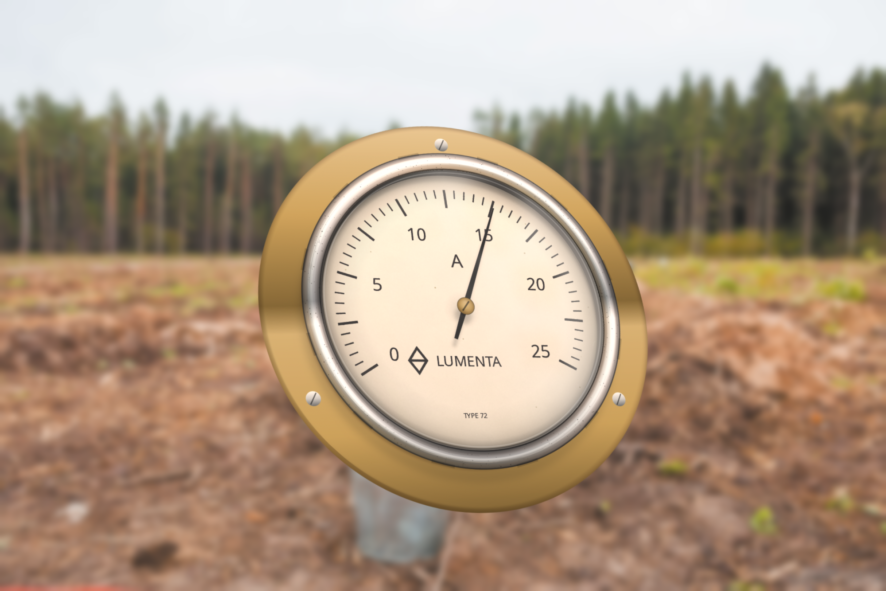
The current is A 15
